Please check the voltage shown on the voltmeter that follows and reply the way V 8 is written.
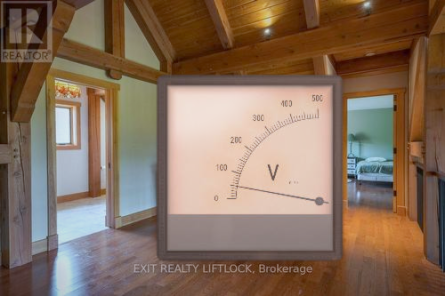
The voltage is V 50
